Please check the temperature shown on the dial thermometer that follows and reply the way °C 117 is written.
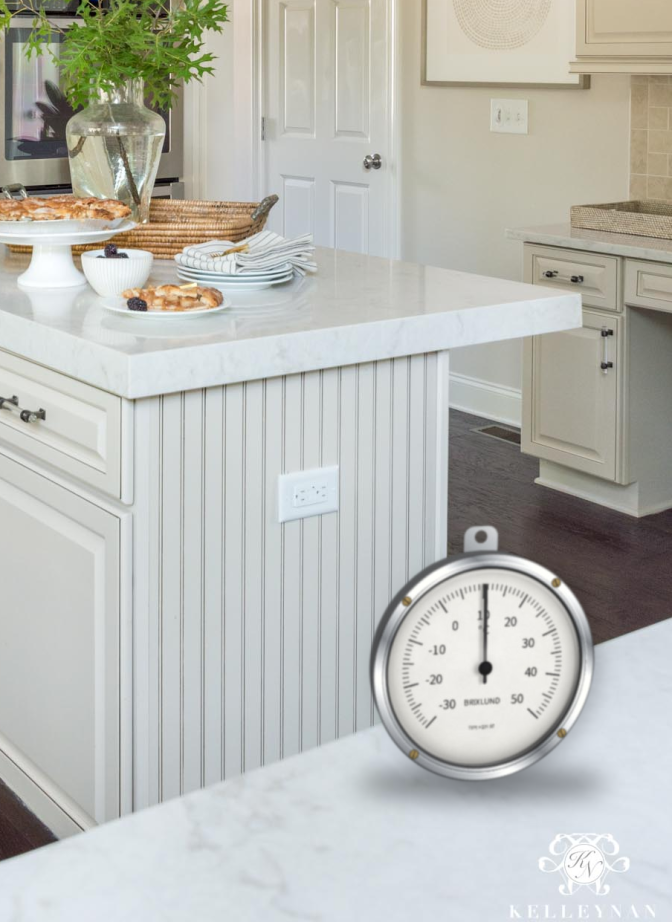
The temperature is °C 10
